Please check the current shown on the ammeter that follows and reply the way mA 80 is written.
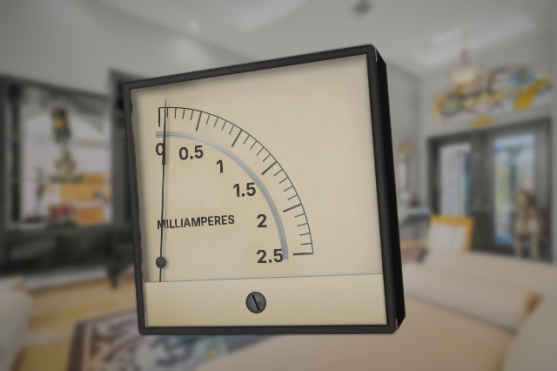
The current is mA 0.1
